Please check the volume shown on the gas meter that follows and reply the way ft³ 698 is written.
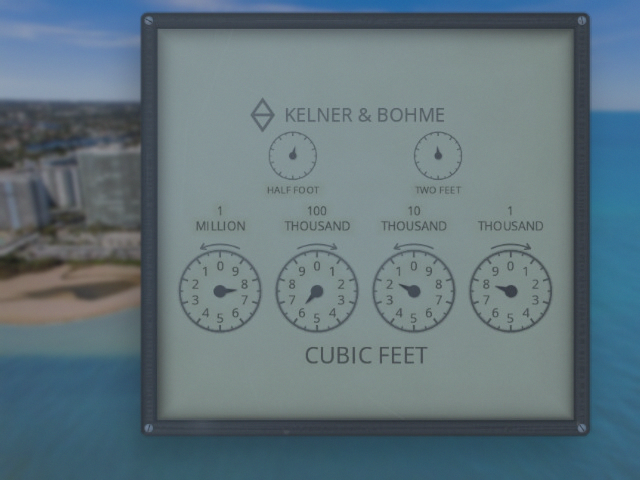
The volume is ft³ 761800
